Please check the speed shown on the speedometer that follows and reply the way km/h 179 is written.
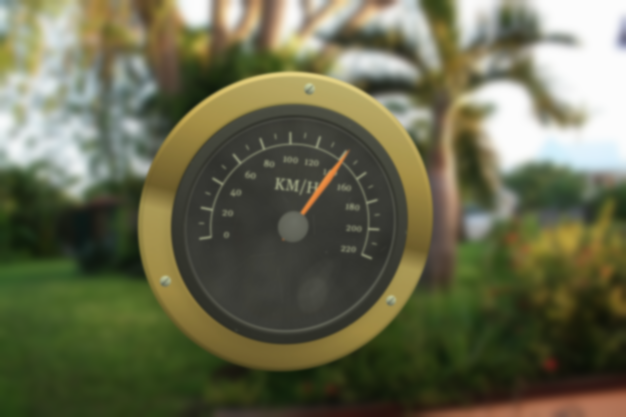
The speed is km/h 140
